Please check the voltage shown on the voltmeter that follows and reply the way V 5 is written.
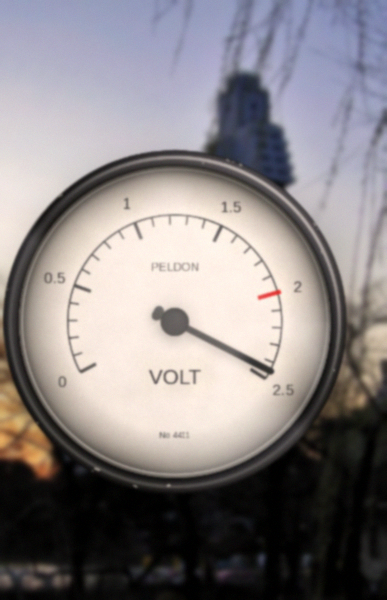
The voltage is V 2.45
